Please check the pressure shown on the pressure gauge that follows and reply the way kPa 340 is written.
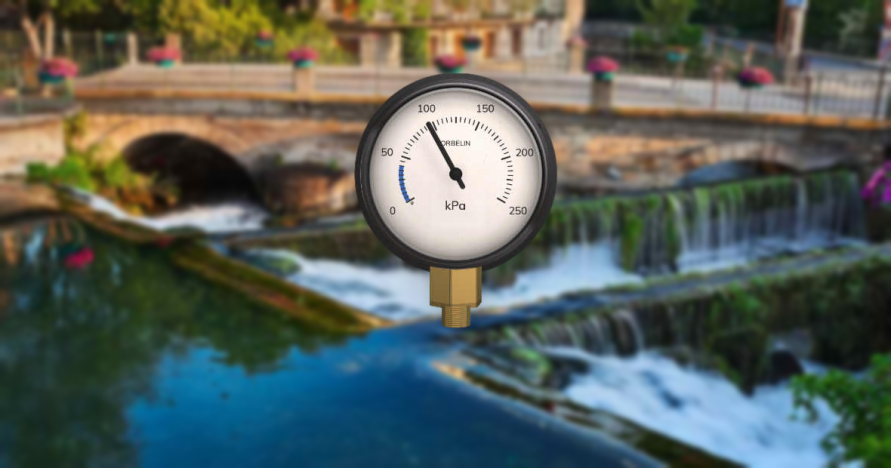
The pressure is kPa 95
